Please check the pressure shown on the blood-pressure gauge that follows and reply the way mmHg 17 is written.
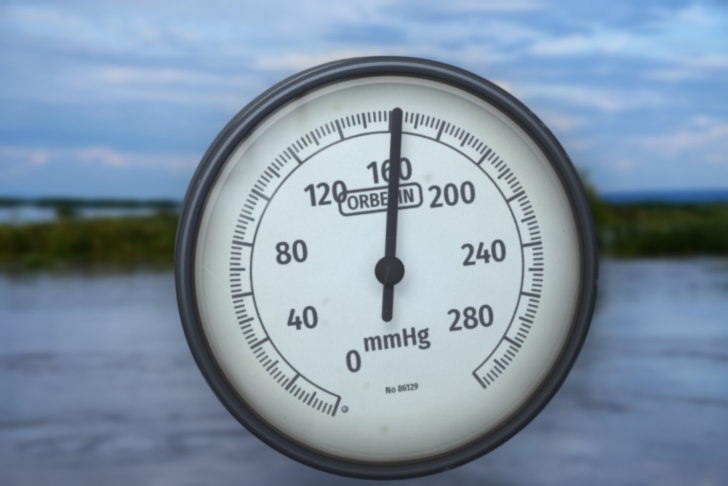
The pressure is mmHg 162
